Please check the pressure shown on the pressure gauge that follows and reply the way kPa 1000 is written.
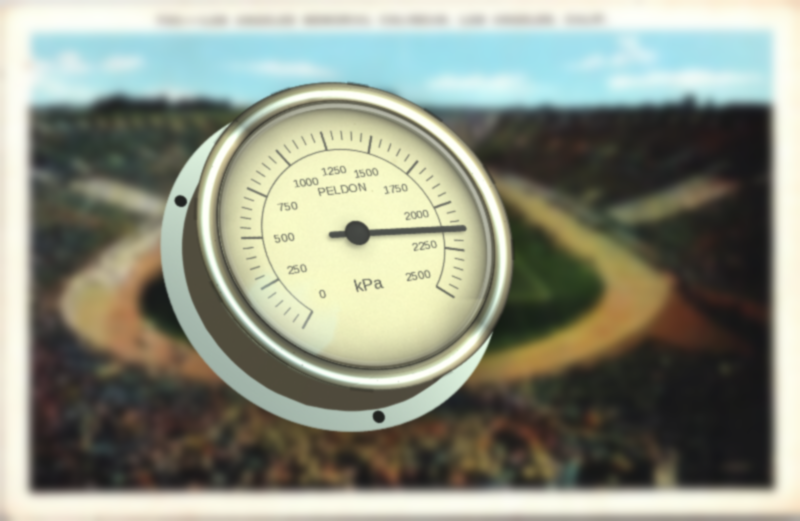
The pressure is kPa 2150
